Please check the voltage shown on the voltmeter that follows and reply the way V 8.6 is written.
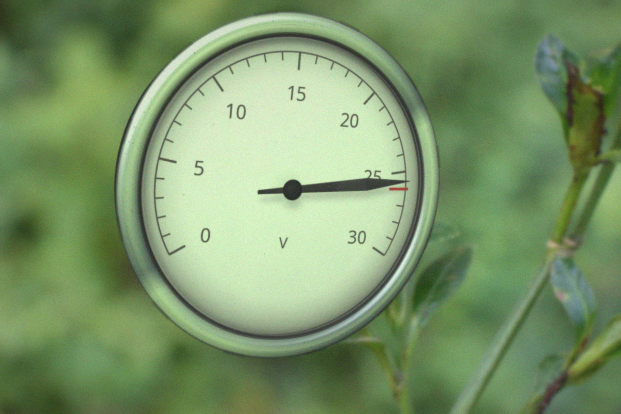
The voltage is V 25.5
